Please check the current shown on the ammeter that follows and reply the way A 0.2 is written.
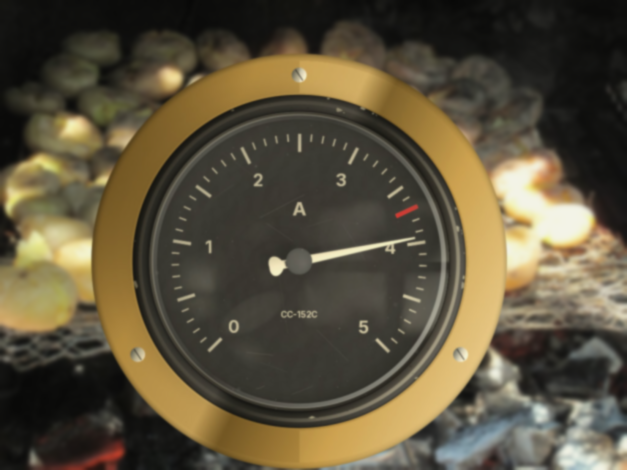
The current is A 3.95
